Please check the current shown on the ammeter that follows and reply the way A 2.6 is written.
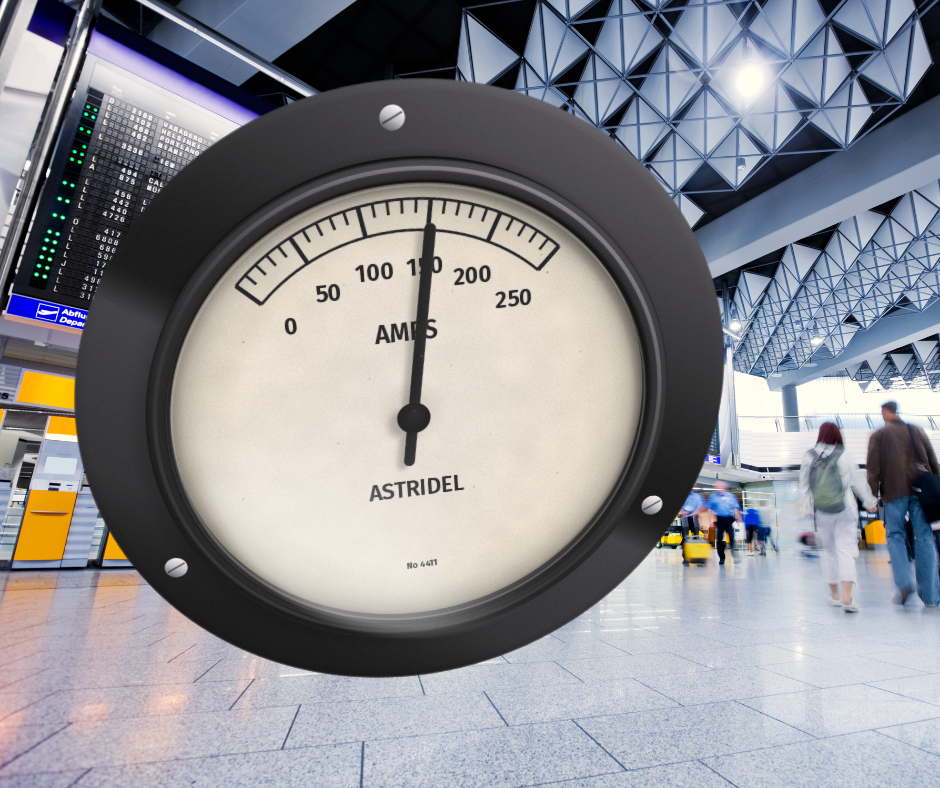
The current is A 150
